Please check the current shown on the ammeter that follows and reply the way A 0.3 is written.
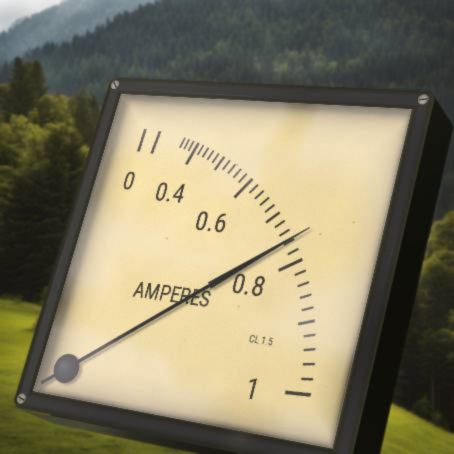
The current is A 0.76
